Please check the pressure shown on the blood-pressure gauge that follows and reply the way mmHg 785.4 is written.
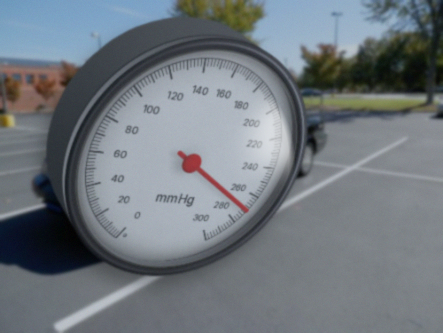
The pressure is mmHg 270
